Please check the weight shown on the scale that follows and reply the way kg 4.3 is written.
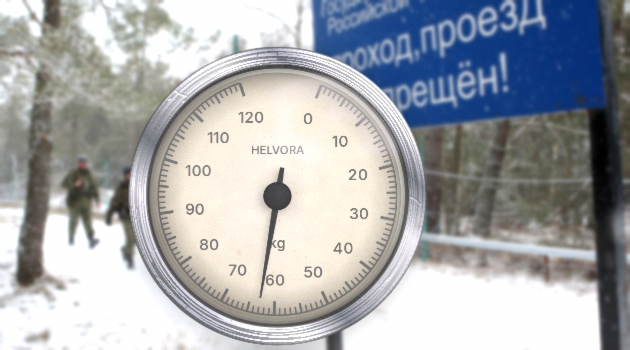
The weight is kg 63
